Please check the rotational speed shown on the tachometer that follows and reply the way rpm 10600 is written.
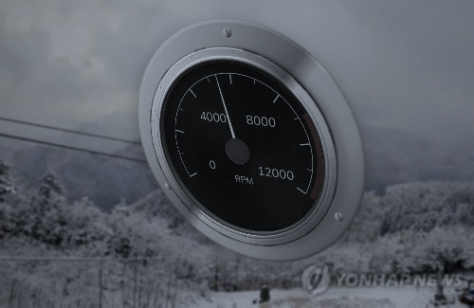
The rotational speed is rpm 5500
